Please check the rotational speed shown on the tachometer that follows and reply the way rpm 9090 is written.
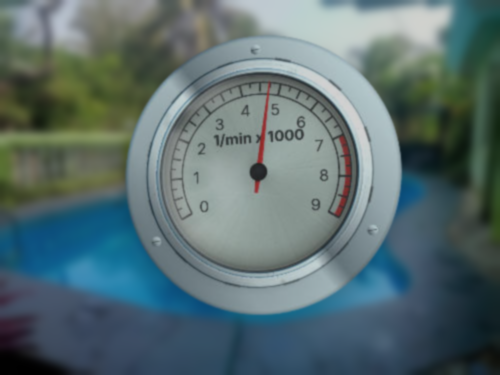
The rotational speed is rpm 4750
